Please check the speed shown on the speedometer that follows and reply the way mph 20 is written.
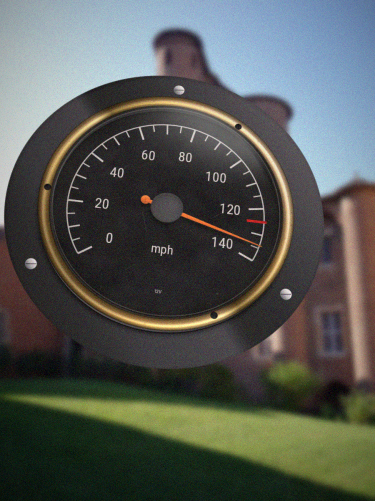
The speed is mph 135
